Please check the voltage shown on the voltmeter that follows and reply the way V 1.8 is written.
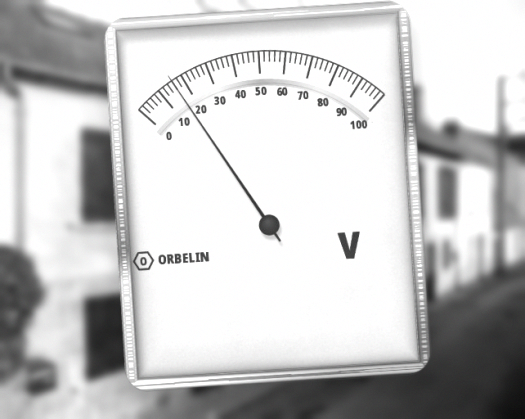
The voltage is V 16
